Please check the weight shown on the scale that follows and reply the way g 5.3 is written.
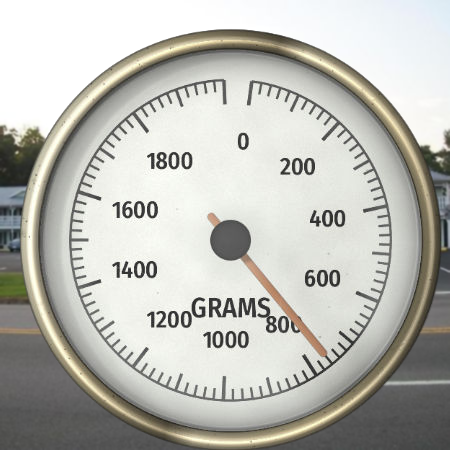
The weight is g 760
